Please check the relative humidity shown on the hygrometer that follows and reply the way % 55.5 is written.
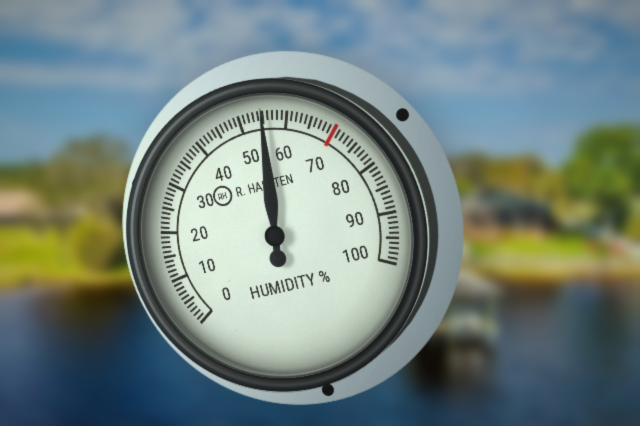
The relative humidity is % 55
